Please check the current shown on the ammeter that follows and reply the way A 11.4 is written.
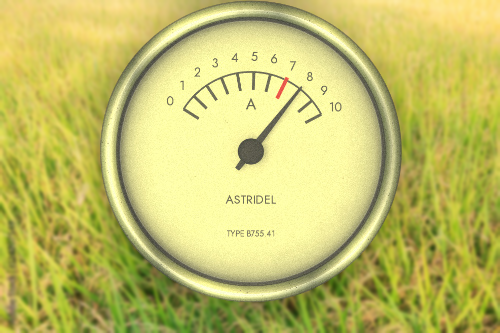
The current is A 8
